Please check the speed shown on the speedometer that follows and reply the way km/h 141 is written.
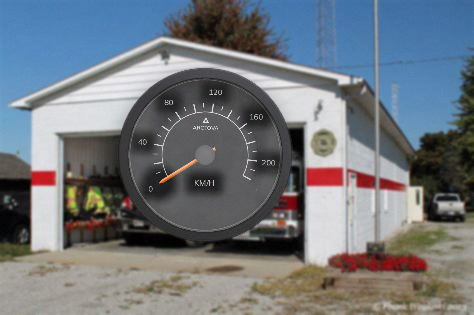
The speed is km/h 0
